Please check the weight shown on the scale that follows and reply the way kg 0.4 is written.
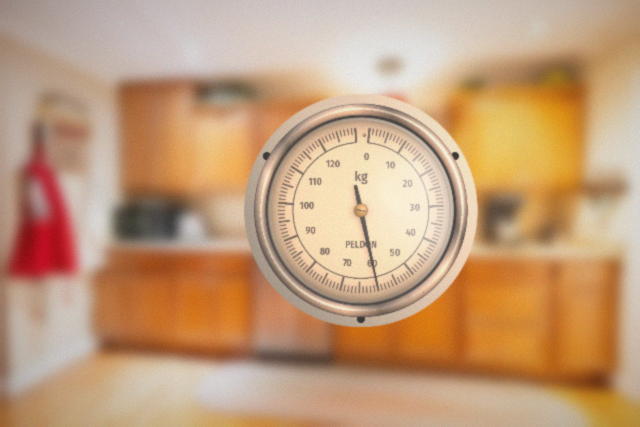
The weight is kg 60
